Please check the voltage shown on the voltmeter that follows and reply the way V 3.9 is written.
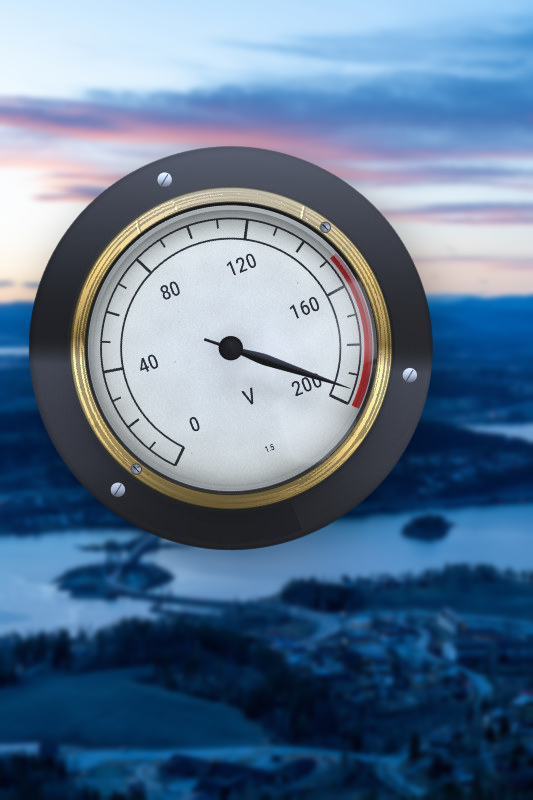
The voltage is V 195
